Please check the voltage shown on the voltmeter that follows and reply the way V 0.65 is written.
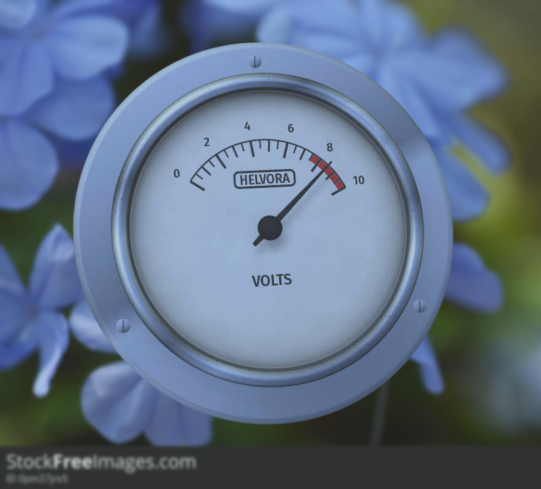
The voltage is V 8.5
